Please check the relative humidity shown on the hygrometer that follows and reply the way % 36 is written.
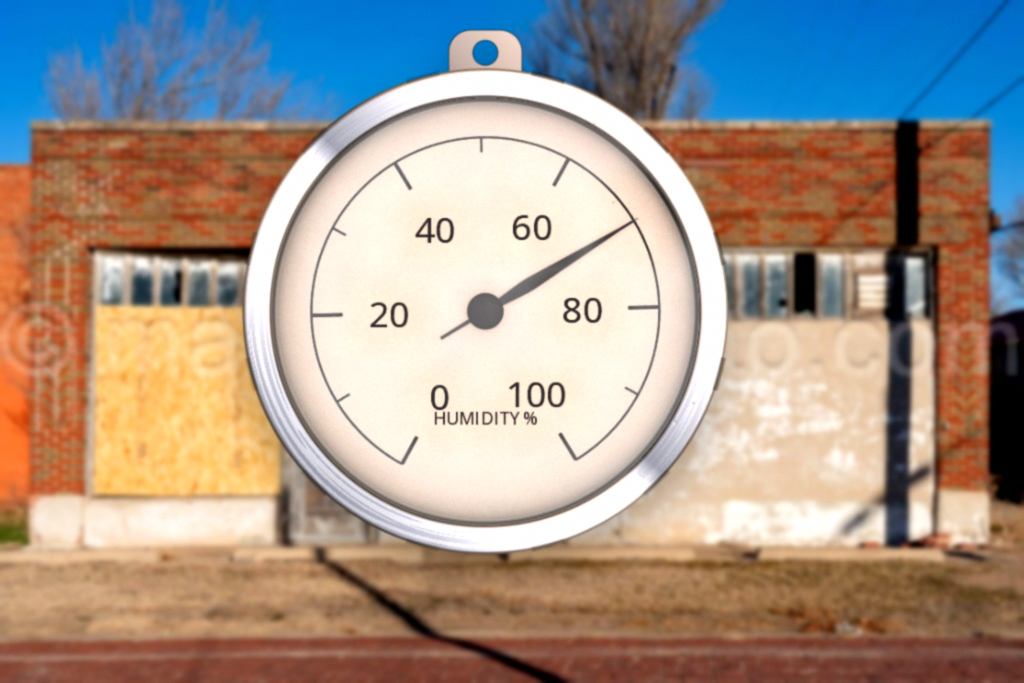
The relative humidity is % 70
